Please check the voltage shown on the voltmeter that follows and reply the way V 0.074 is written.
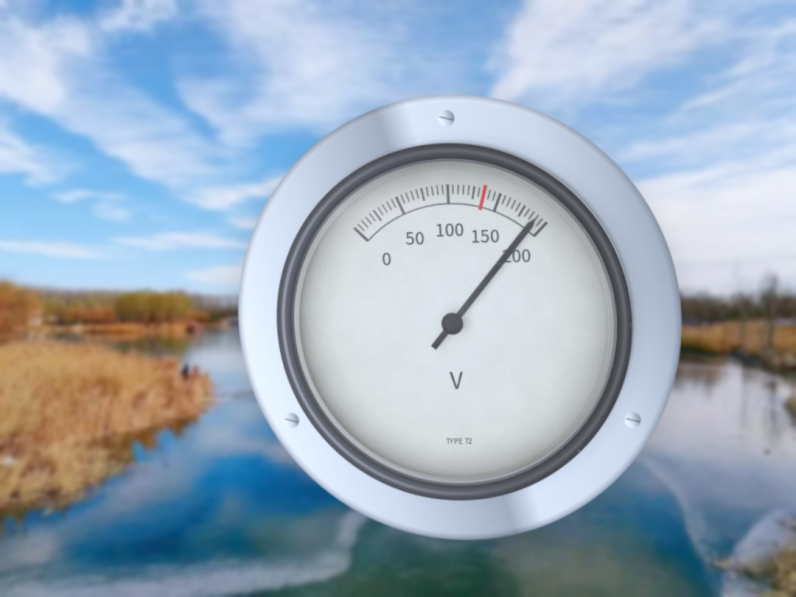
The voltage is V 190
